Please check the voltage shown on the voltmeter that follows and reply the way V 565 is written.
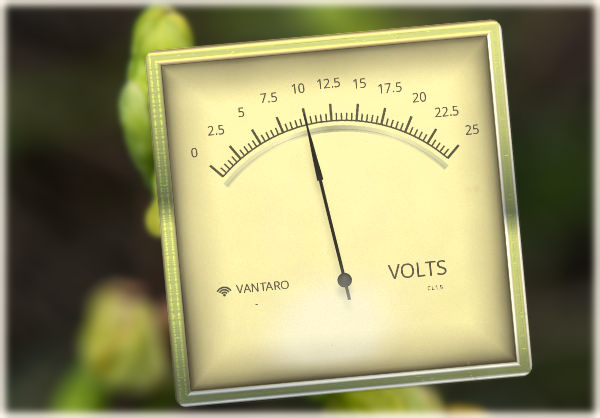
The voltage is V 10
